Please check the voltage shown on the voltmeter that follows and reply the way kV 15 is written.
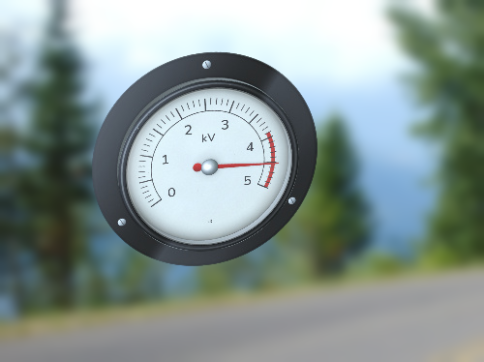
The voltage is kV 4.5
